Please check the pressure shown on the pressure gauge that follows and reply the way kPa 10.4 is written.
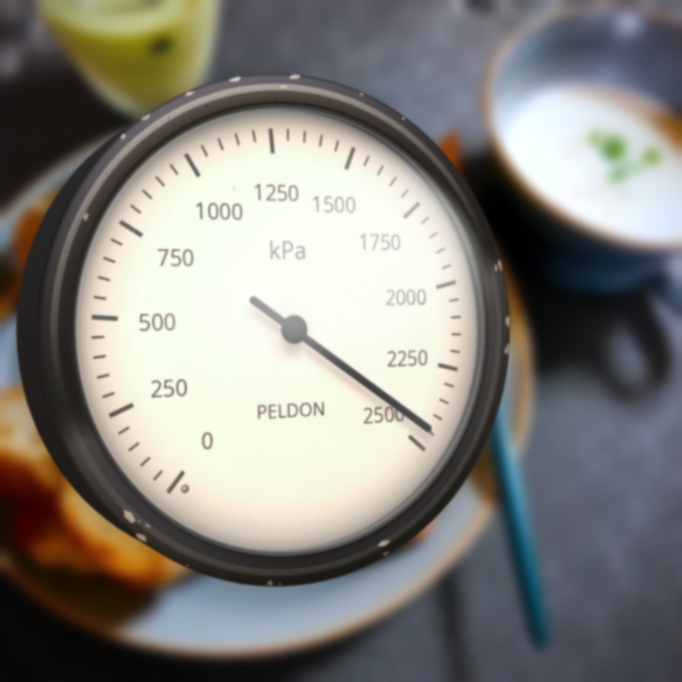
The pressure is kPa 2450
